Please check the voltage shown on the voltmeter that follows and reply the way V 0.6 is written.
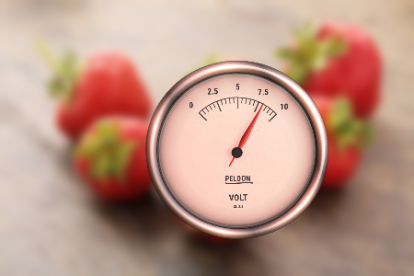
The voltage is V 8
